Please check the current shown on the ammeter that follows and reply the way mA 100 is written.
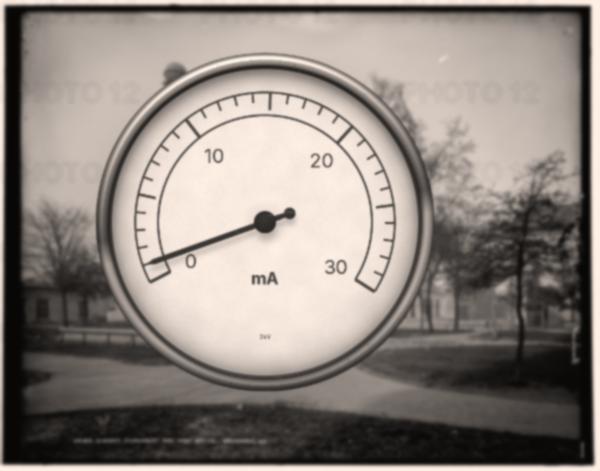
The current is mA 1
